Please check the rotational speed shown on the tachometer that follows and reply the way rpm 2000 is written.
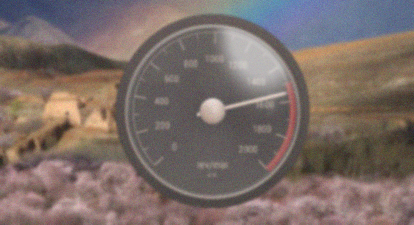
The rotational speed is rpm 1550
